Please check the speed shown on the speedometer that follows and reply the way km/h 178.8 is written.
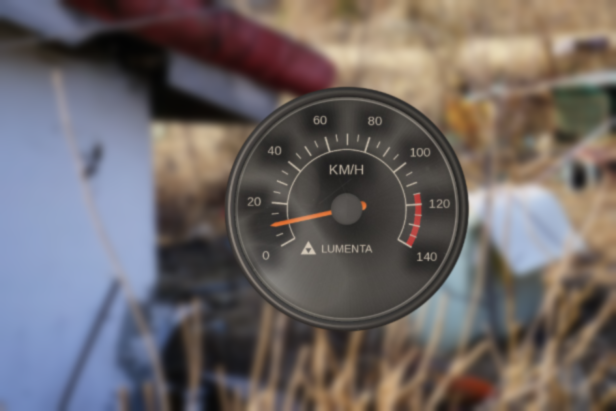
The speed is km/h 10
